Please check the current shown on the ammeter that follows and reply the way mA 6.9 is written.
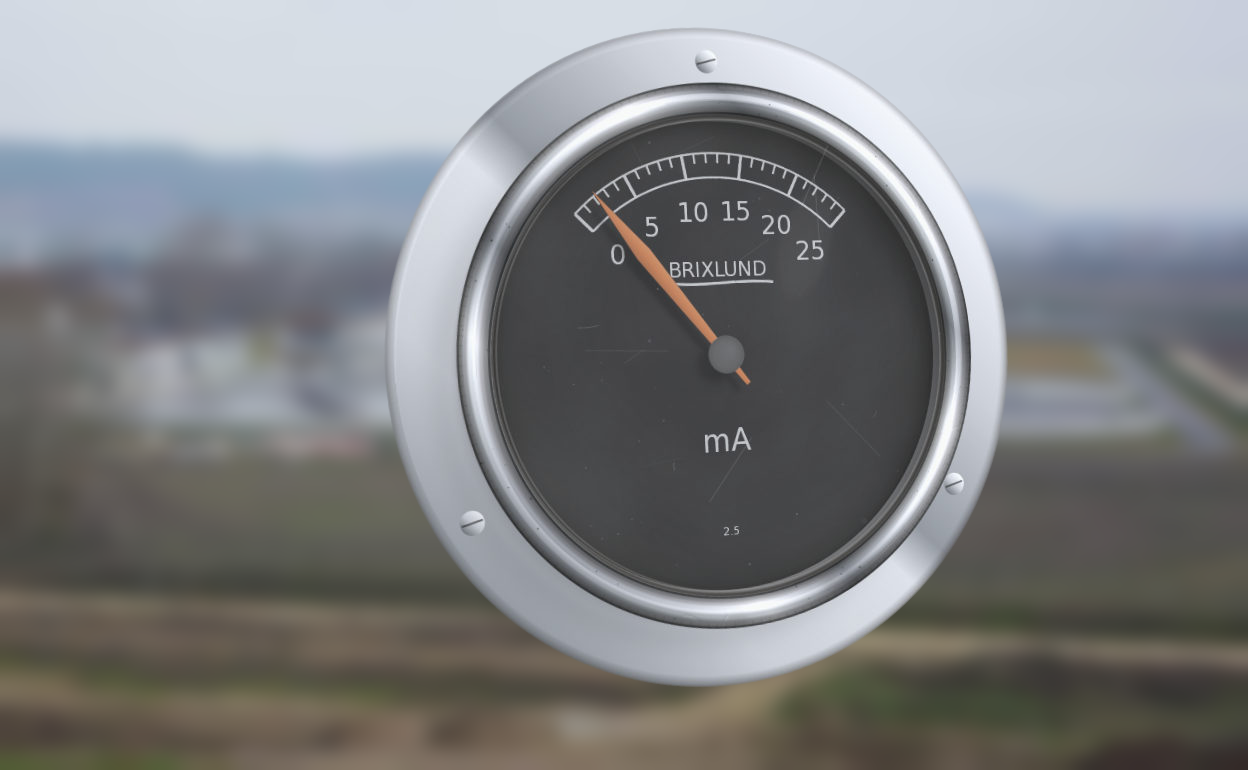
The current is mA 2
